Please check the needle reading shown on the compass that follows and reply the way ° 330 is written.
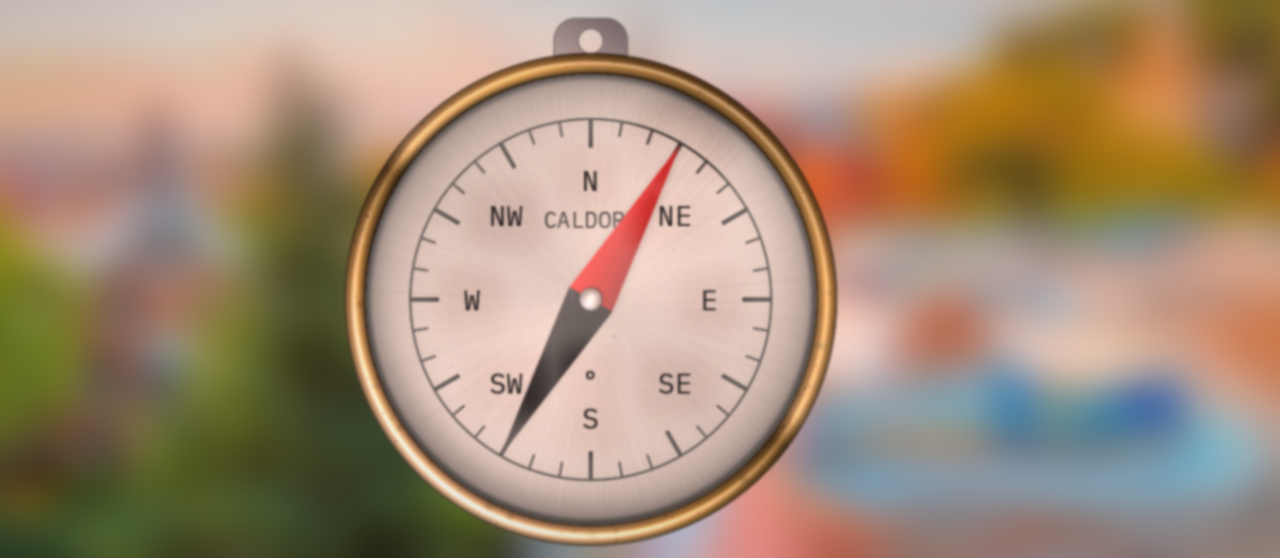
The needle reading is ° 30
